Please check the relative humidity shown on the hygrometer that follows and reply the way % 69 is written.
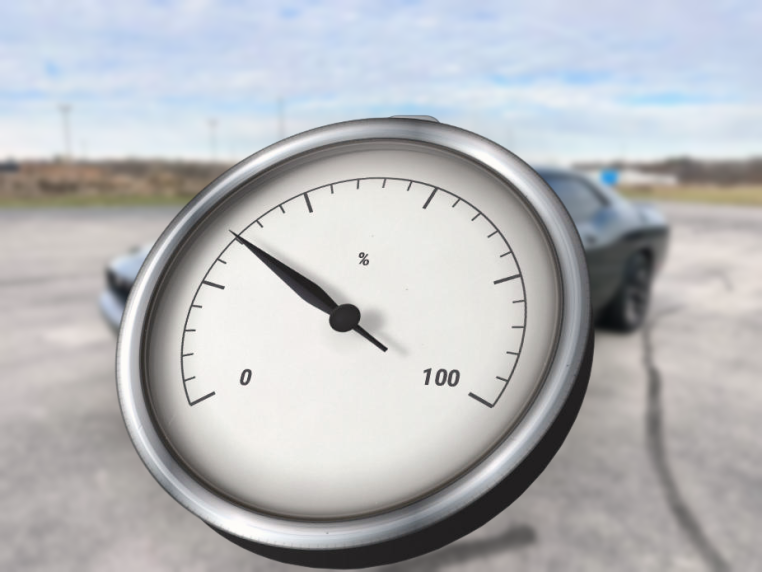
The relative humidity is % 28
